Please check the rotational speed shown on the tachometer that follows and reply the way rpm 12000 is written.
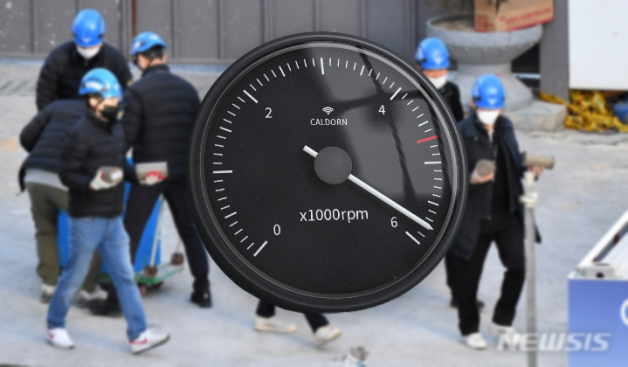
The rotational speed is rpm 5800
